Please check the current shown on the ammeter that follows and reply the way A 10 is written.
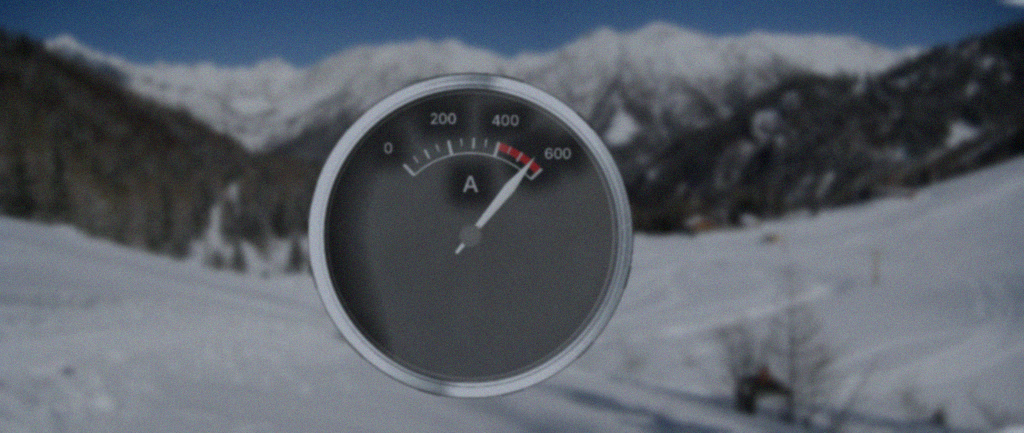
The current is A 550
